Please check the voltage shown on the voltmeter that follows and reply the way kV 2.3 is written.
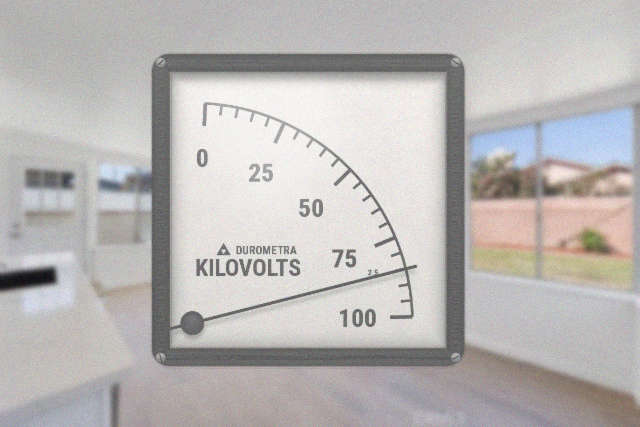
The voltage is kV 85
